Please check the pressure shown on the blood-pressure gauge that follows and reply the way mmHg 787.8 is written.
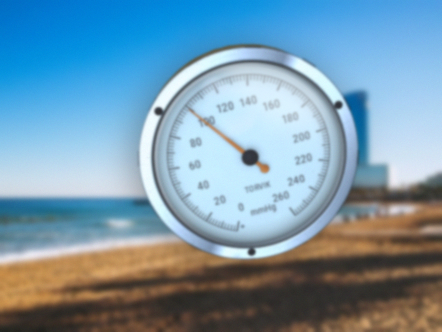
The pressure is mmHg 100
